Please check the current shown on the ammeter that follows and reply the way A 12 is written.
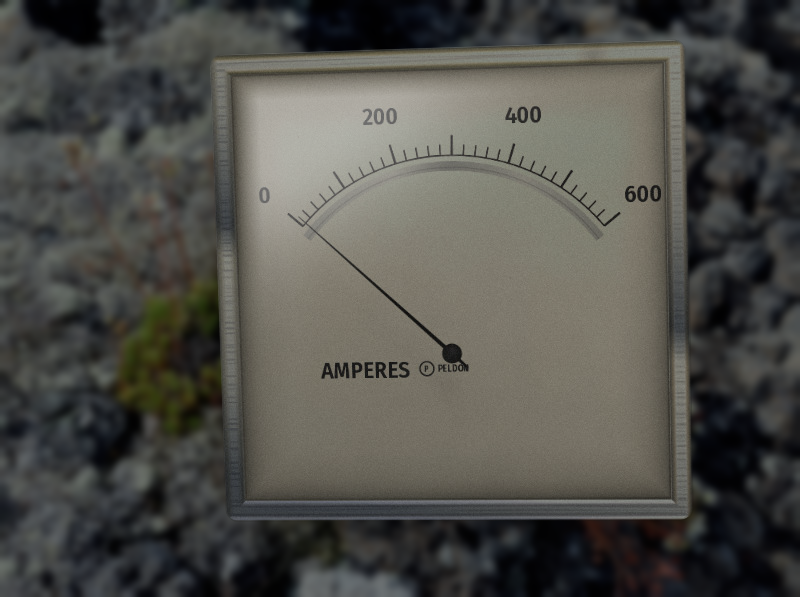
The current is A 10
